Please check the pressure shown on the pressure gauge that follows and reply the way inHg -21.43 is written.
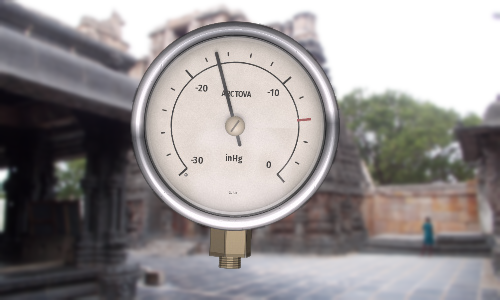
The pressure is inHg -17
